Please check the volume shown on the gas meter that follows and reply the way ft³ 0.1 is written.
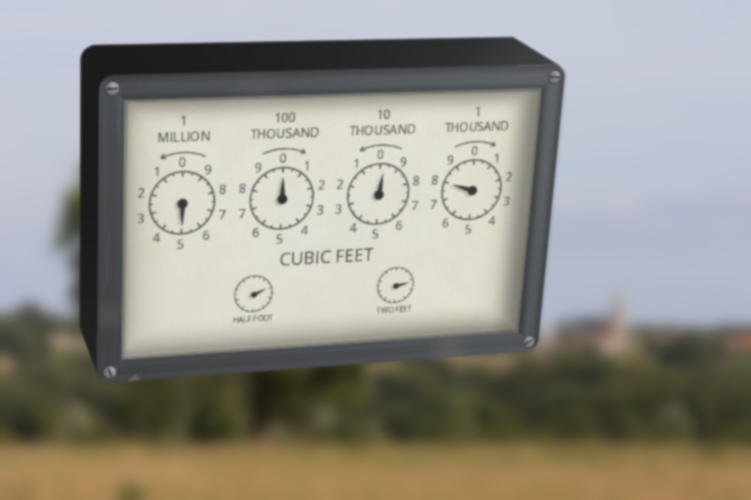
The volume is ft³ 499800
